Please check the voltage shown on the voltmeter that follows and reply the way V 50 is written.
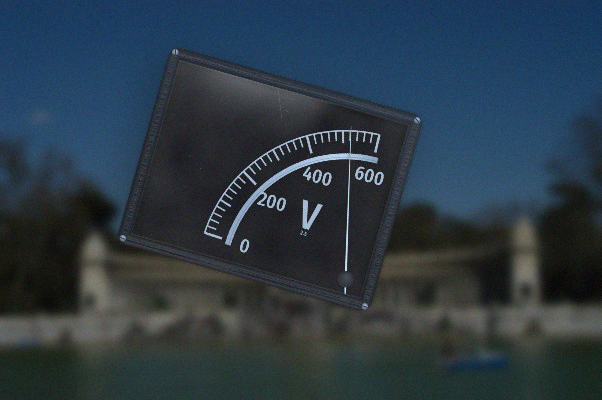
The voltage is V 520
